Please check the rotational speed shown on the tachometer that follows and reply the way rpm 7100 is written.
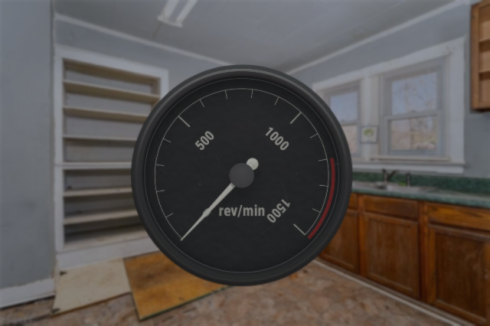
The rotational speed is rpm 0
